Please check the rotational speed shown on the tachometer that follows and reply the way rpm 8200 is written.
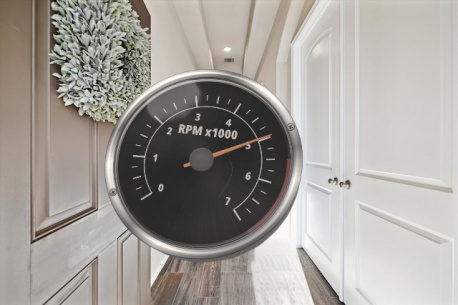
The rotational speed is rpm 5000
